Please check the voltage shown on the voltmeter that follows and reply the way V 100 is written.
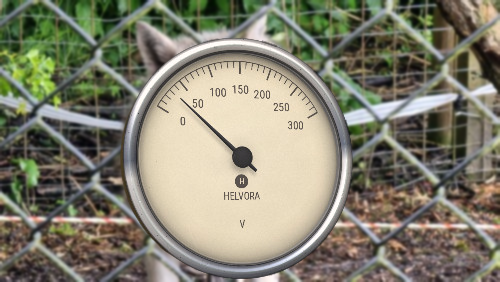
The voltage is V 30
